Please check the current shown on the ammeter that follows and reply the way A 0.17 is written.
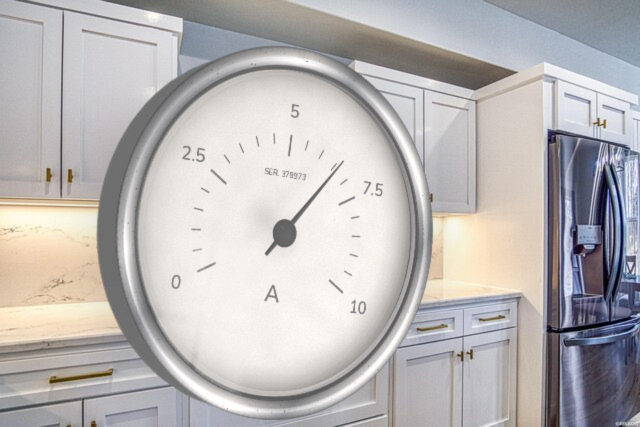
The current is A 6.5
